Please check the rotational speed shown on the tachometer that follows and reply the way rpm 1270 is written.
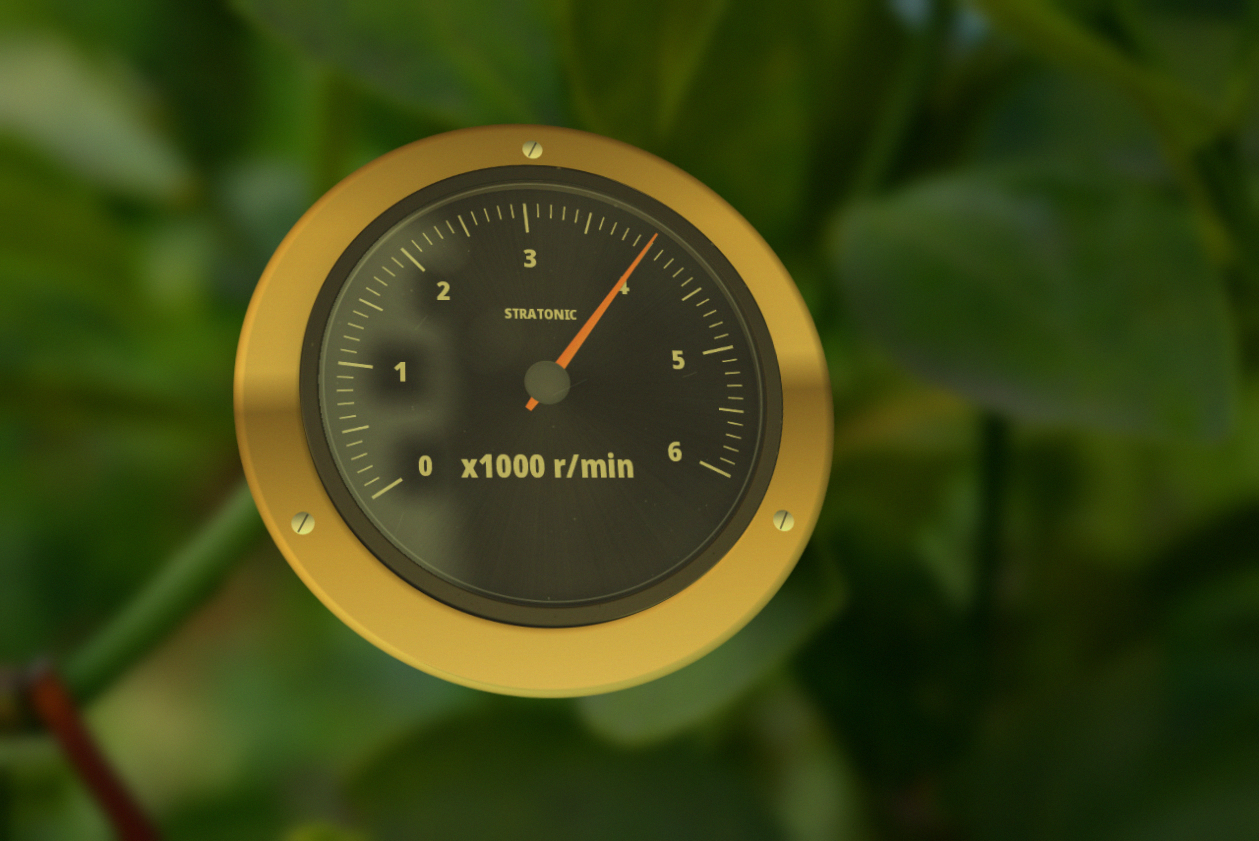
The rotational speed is rpm 4000
